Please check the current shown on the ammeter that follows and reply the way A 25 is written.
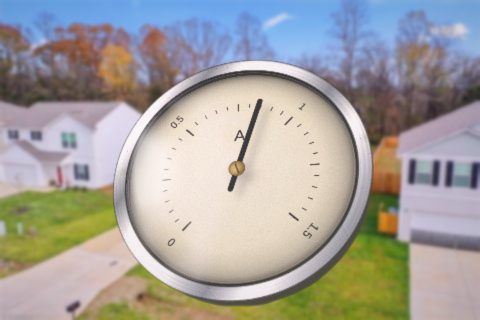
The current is A 0.85
